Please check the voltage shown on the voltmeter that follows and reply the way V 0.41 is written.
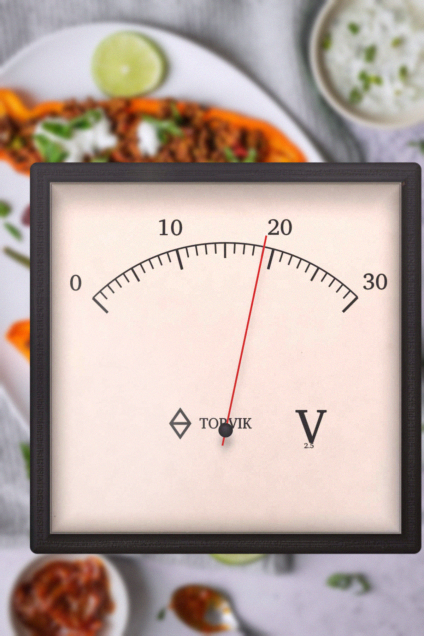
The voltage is V 19
